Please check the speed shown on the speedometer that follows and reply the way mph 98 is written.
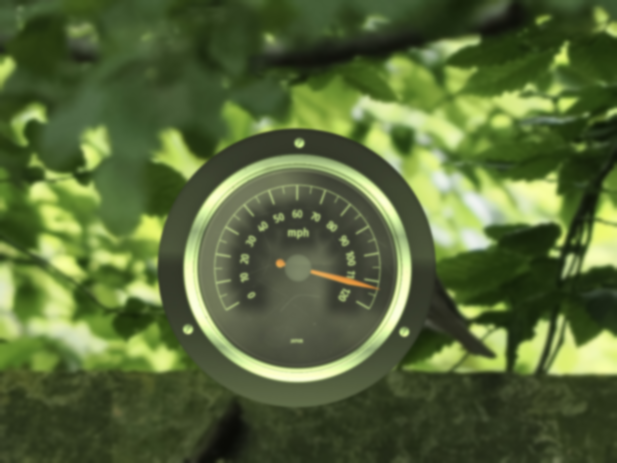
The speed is mph 112.5
